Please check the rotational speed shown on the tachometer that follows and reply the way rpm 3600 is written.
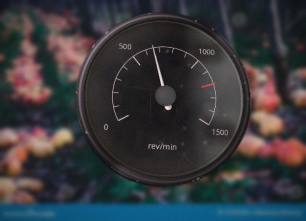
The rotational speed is rpm 650
